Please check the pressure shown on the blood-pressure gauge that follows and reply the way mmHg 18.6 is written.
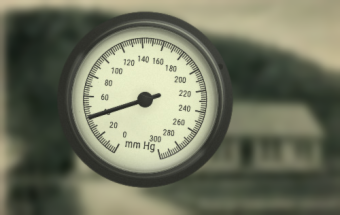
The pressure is mmHg 40
